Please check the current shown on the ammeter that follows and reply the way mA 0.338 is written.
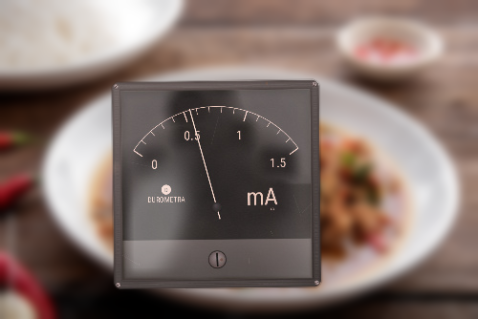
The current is mA 0.55
